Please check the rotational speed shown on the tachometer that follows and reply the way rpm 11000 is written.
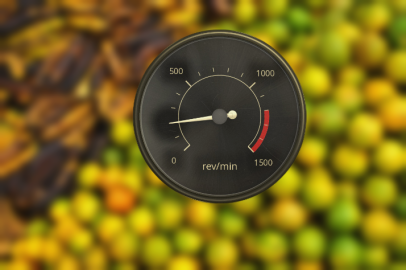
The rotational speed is rpm 200
